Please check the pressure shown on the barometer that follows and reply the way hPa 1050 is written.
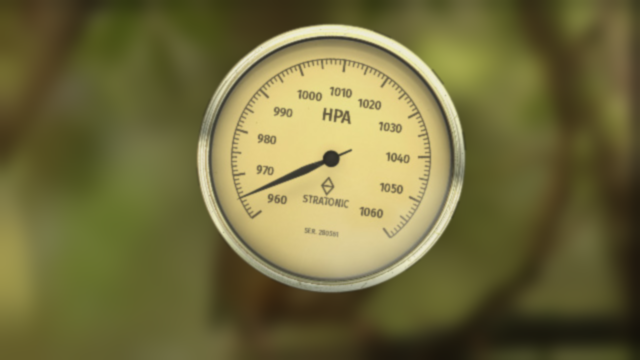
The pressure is hPa 965
